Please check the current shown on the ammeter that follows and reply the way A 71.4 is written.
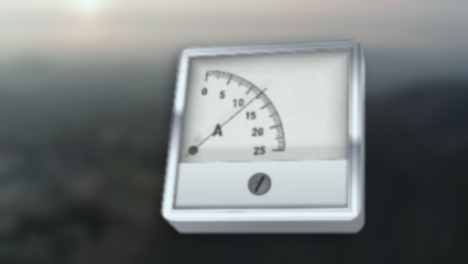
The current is A 12.5
